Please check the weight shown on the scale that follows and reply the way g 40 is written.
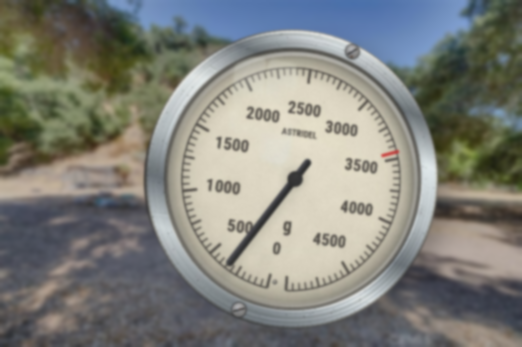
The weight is g 350
